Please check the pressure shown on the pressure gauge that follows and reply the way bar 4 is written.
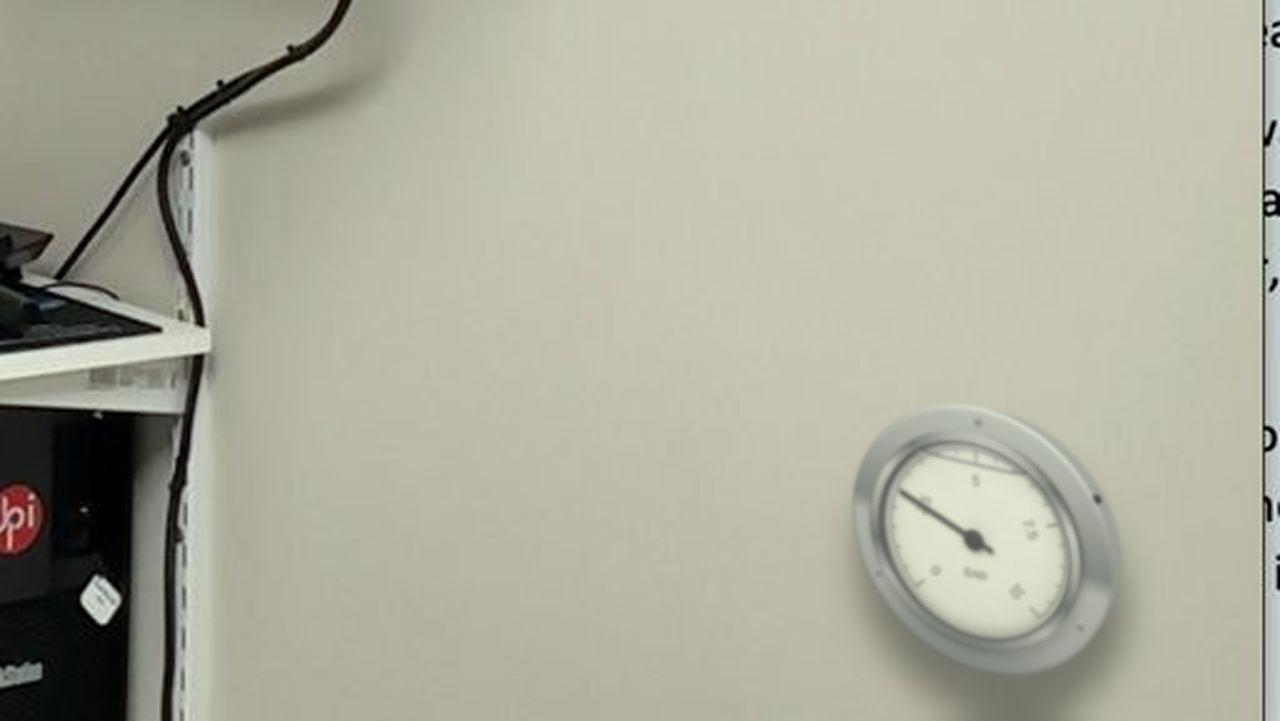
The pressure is bar 2.5
